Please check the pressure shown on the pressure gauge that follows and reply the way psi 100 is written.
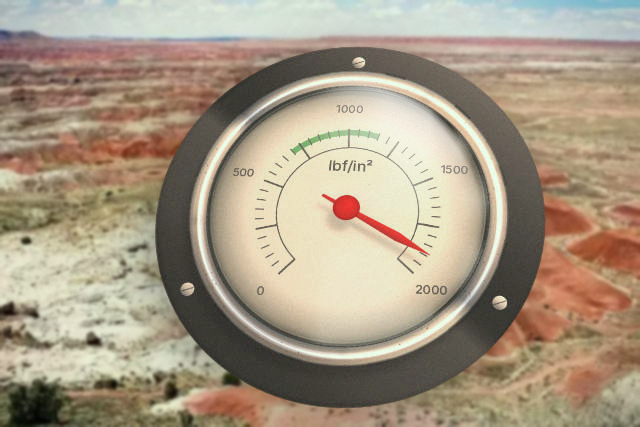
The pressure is psi 1900
